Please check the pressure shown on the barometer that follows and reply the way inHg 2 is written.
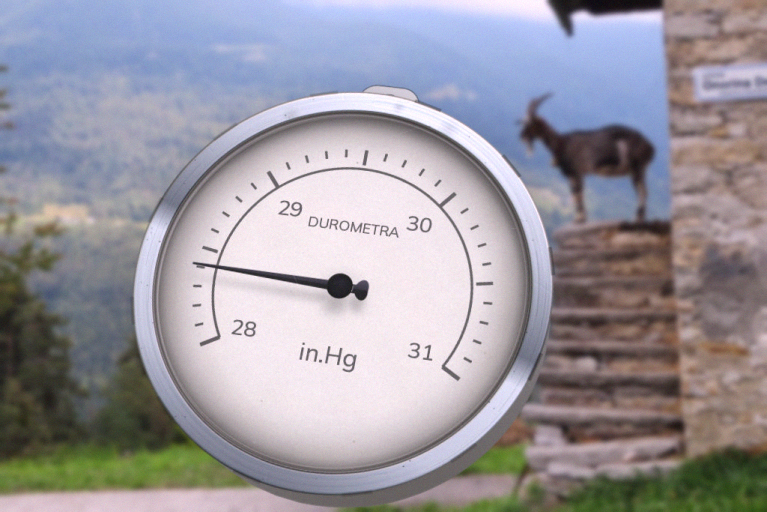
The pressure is inHg 28.4
